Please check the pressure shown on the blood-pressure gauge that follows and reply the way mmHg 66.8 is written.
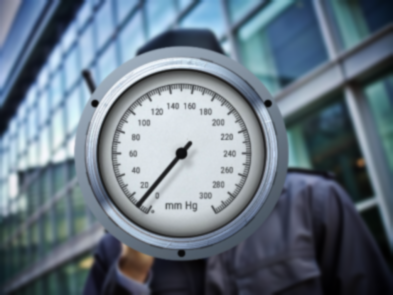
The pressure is mmHg 10
